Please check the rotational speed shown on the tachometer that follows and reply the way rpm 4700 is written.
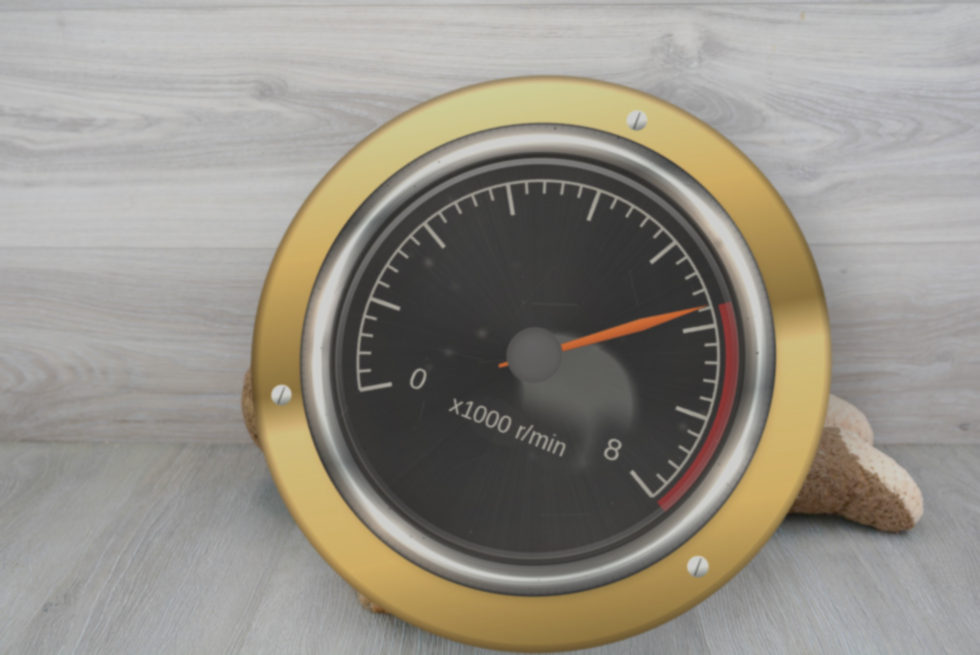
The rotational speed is rpm 5800
